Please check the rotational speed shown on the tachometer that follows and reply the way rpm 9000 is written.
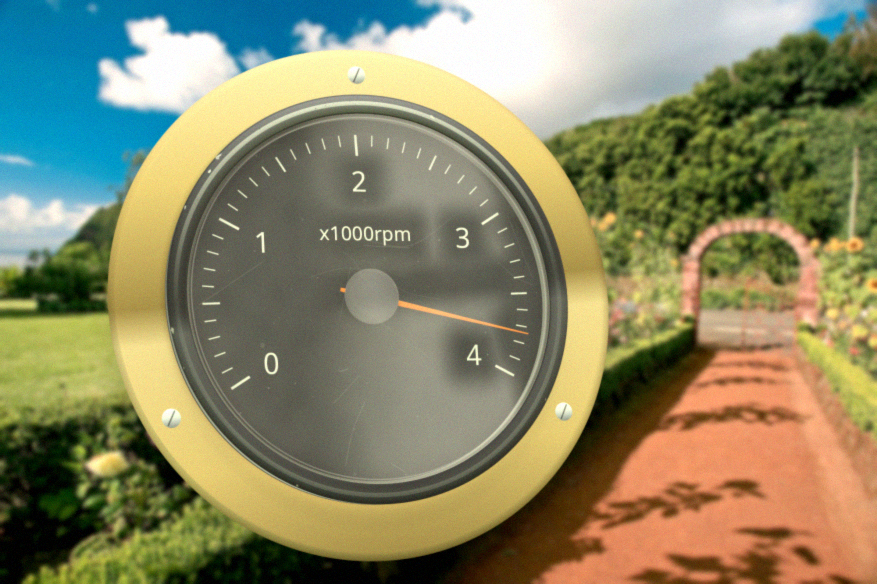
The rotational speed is rpm 3750
